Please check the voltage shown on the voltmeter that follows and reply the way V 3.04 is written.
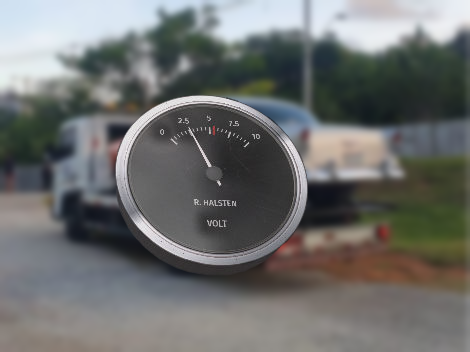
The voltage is V 2.5
